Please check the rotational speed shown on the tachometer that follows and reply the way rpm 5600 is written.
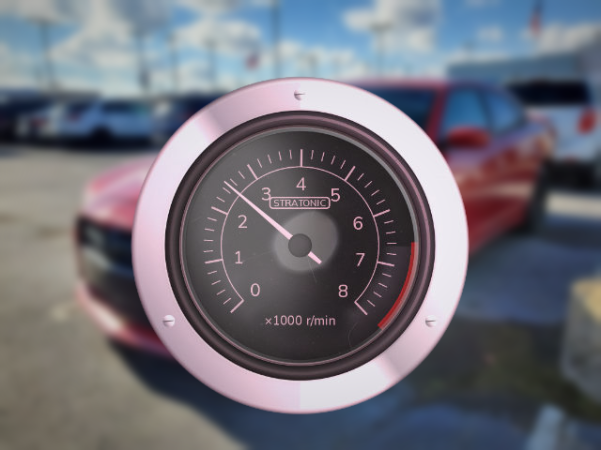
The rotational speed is rpm 2500
